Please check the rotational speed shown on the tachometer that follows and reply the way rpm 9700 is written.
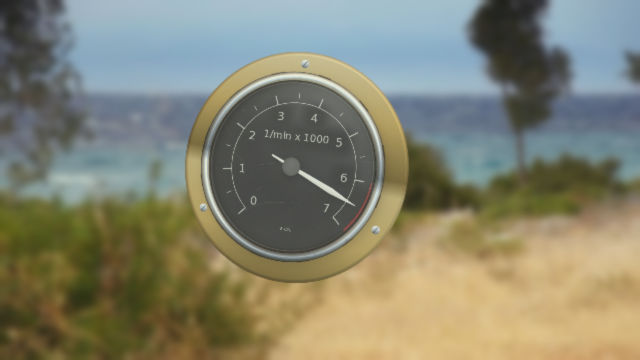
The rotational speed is rpm 6500
